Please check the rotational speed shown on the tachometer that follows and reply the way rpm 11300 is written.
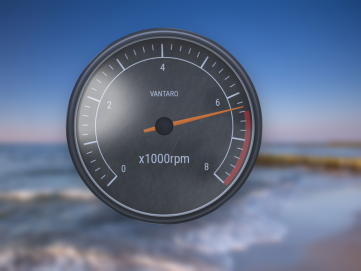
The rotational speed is rpm 6300
